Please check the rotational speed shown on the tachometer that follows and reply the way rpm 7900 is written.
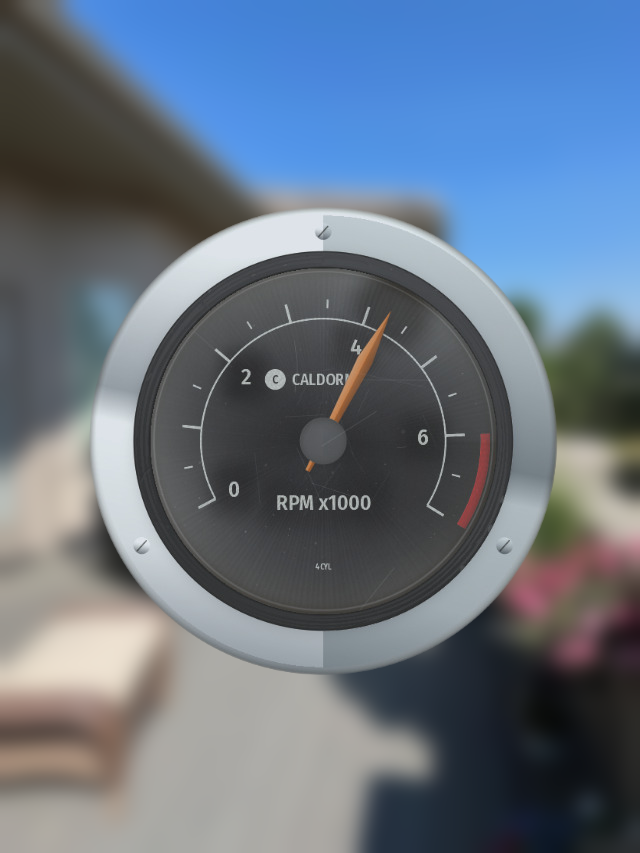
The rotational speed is rpm 4250
